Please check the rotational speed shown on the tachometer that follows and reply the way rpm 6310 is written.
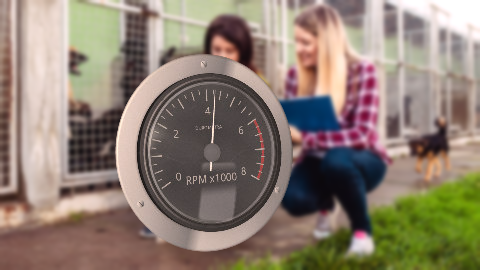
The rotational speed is rpm 4250
